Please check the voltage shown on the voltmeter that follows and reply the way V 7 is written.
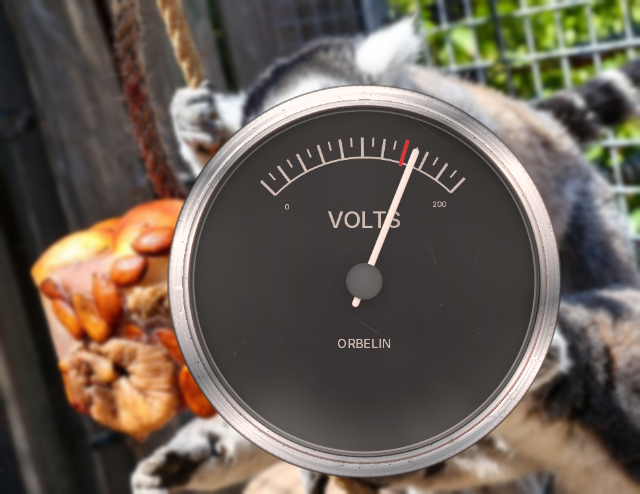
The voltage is V 150
